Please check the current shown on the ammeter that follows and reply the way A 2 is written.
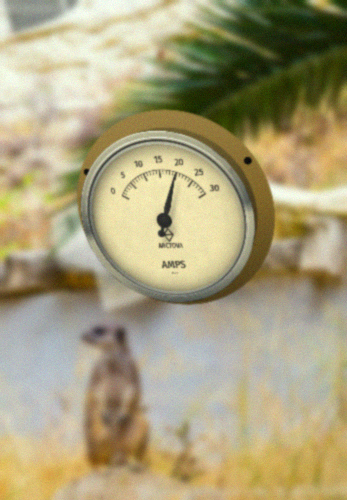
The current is A 20
